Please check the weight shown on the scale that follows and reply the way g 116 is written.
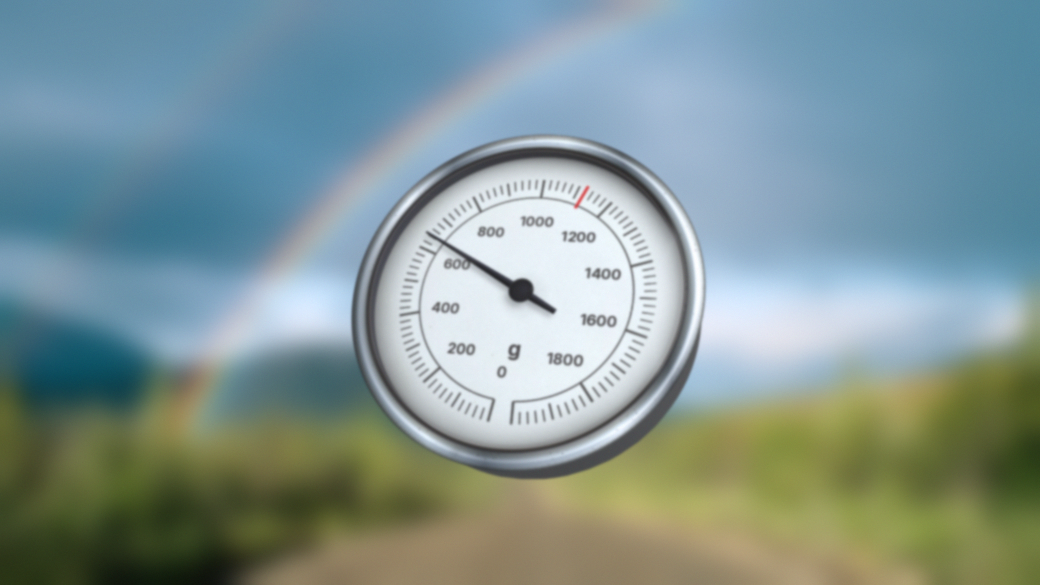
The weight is g 640
